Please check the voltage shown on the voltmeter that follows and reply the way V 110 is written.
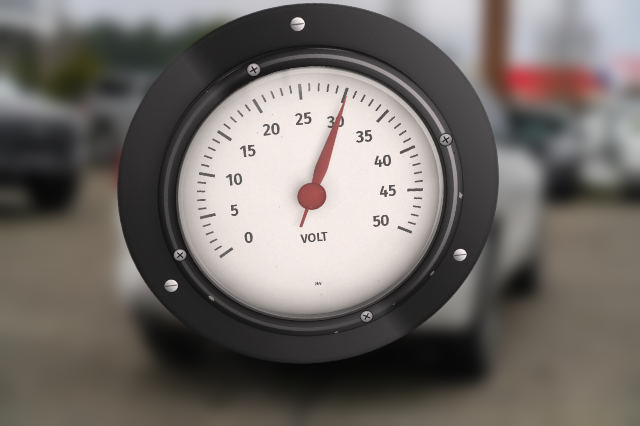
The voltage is V 30
